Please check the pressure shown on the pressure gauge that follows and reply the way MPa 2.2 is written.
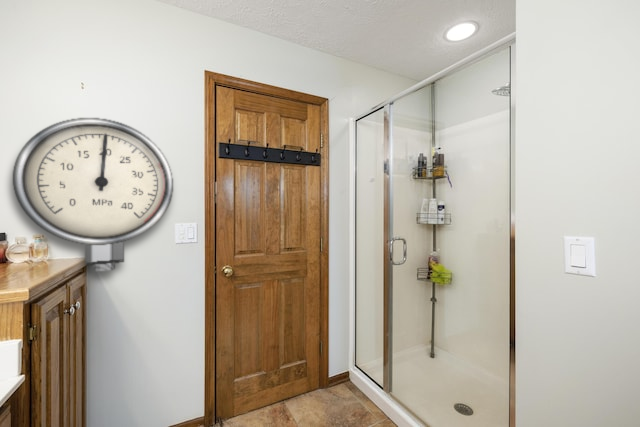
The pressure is MPa 20
